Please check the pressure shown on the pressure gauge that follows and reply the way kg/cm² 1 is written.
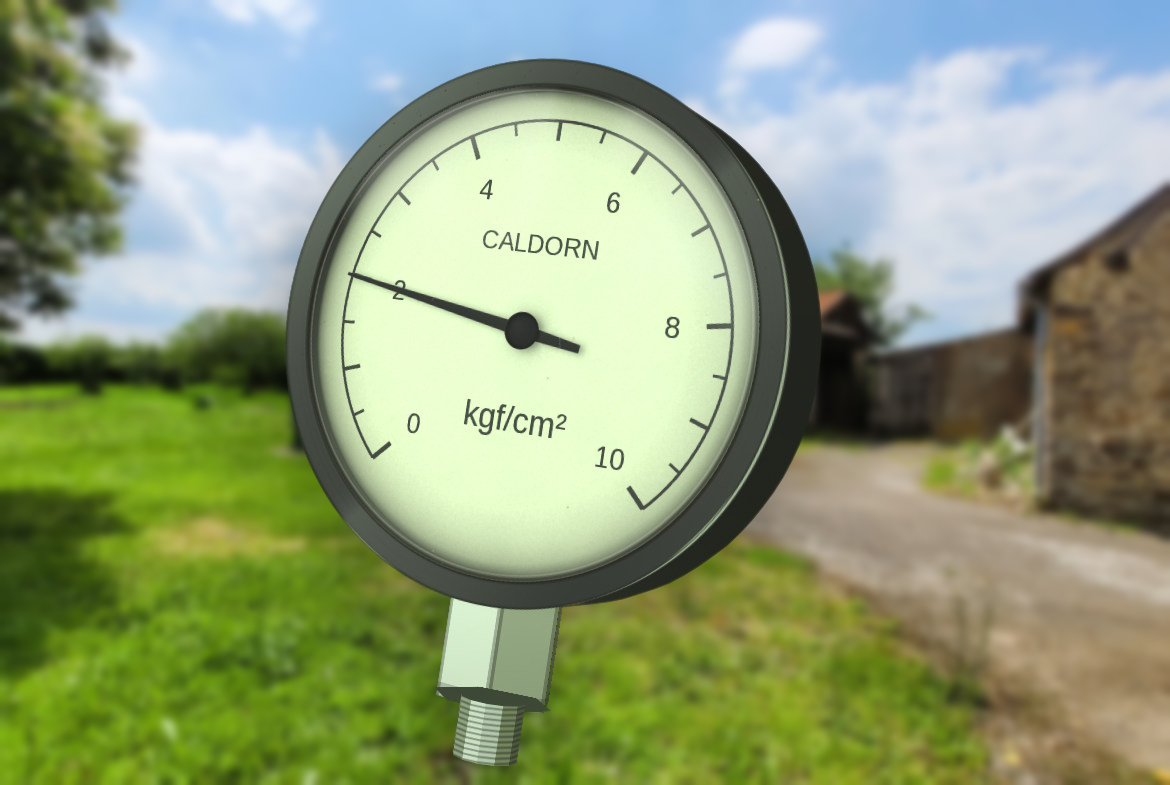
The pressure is kg/cm² 2
